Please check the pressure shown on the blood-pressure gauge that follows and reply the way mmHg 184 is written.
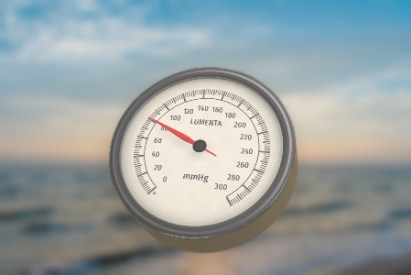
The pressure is mmHg 80
